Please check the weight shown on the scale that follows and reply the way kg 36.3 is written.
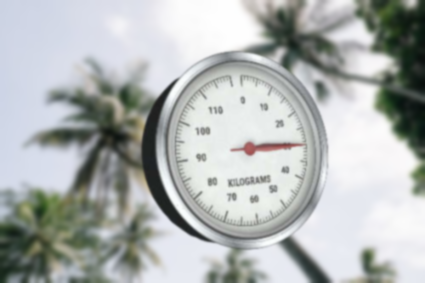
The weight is kg 30
